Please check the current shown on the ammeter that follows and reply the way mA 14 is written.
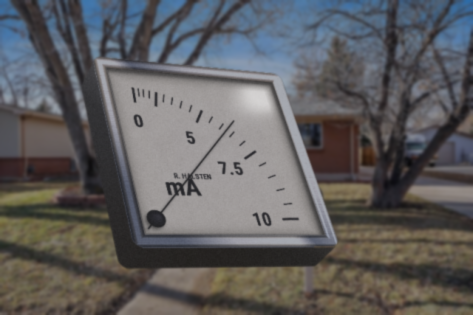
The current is mA 6.25
